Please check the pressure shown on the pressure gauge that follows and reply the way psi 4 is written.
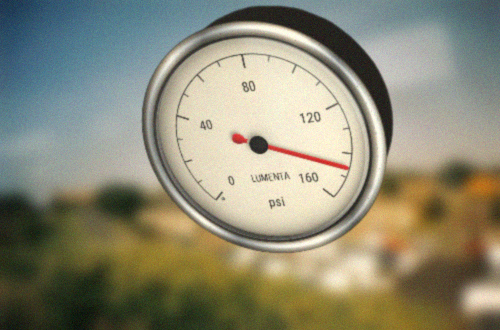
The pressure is psi 145
